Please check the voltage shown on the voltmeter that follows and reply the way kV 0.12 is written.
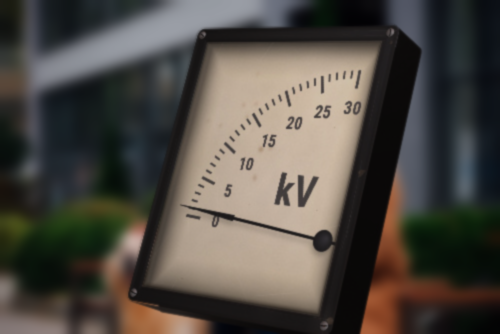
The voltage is kV 1
